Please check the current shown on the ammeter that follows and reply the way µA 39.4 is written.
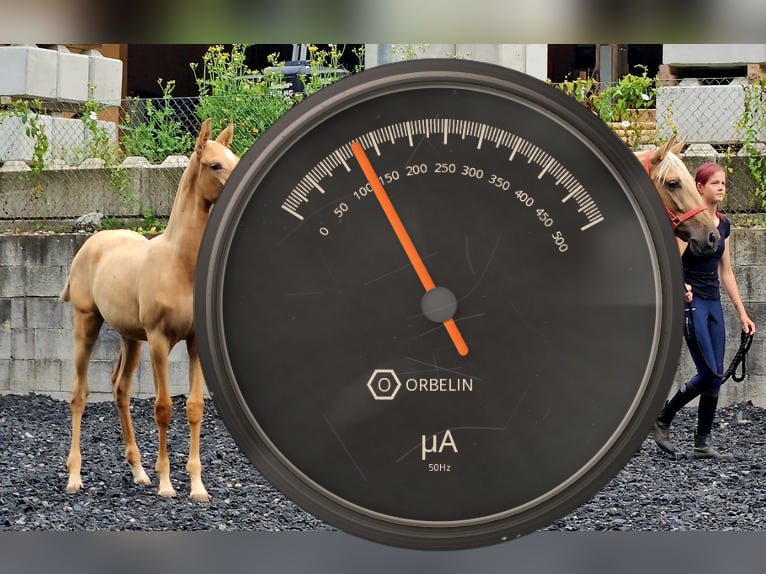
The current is µA 125
